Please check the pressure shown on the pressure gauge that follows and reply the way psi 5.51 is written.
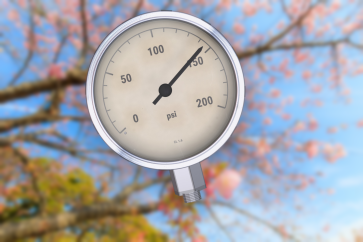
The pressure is psi 145
